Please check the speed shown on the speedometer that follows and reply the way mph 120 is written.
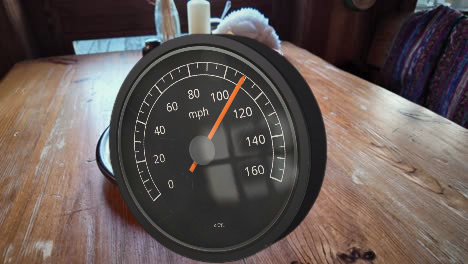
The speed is mph 110
